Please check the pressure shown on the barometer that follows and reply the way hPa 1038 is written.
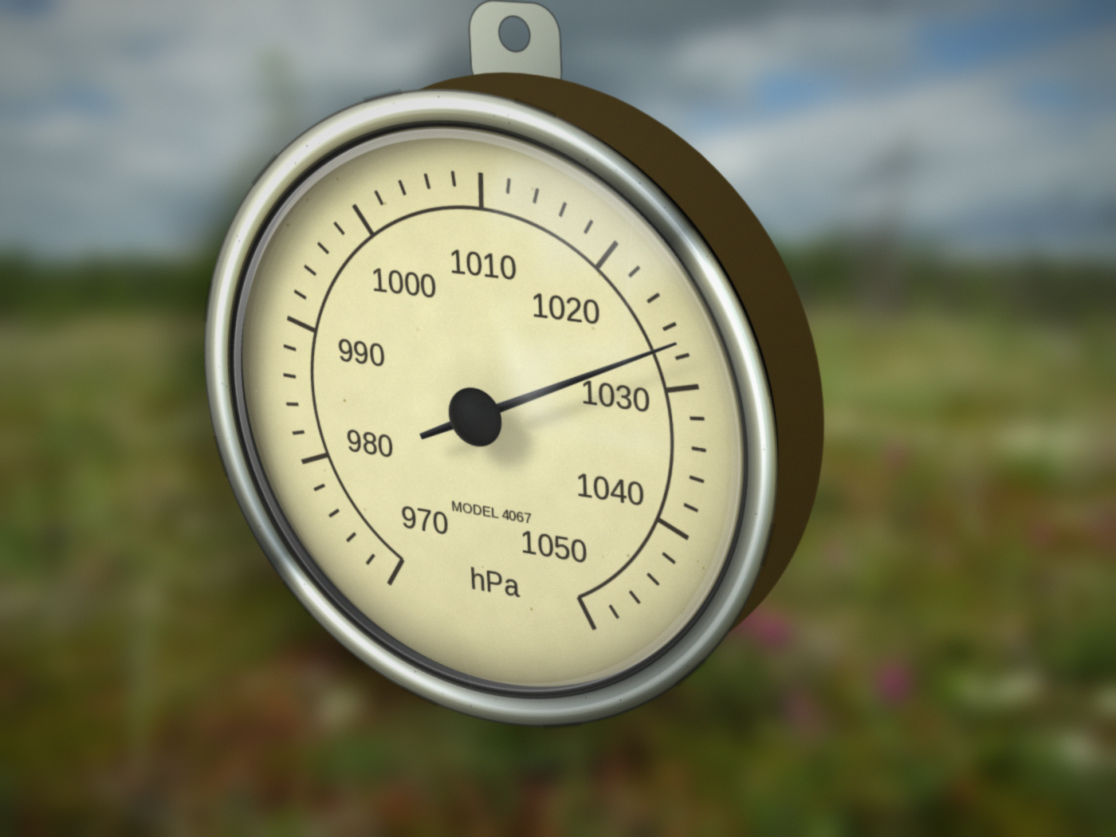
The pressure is hPa 1027
